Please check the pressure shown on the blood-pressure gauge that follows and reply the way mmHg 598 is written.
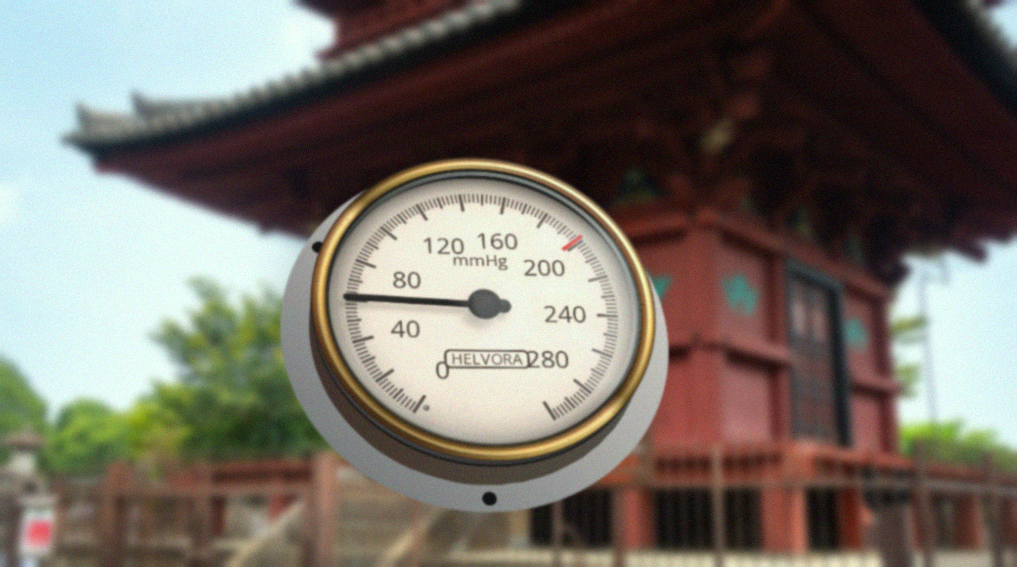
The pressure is mmHg 60
